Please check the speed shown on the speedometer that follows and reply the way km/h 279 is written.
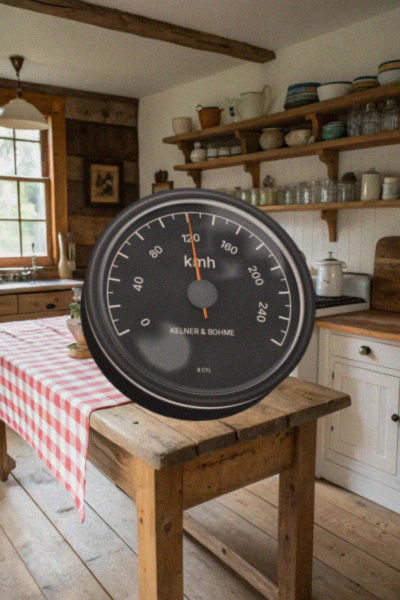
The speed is km/h 120
